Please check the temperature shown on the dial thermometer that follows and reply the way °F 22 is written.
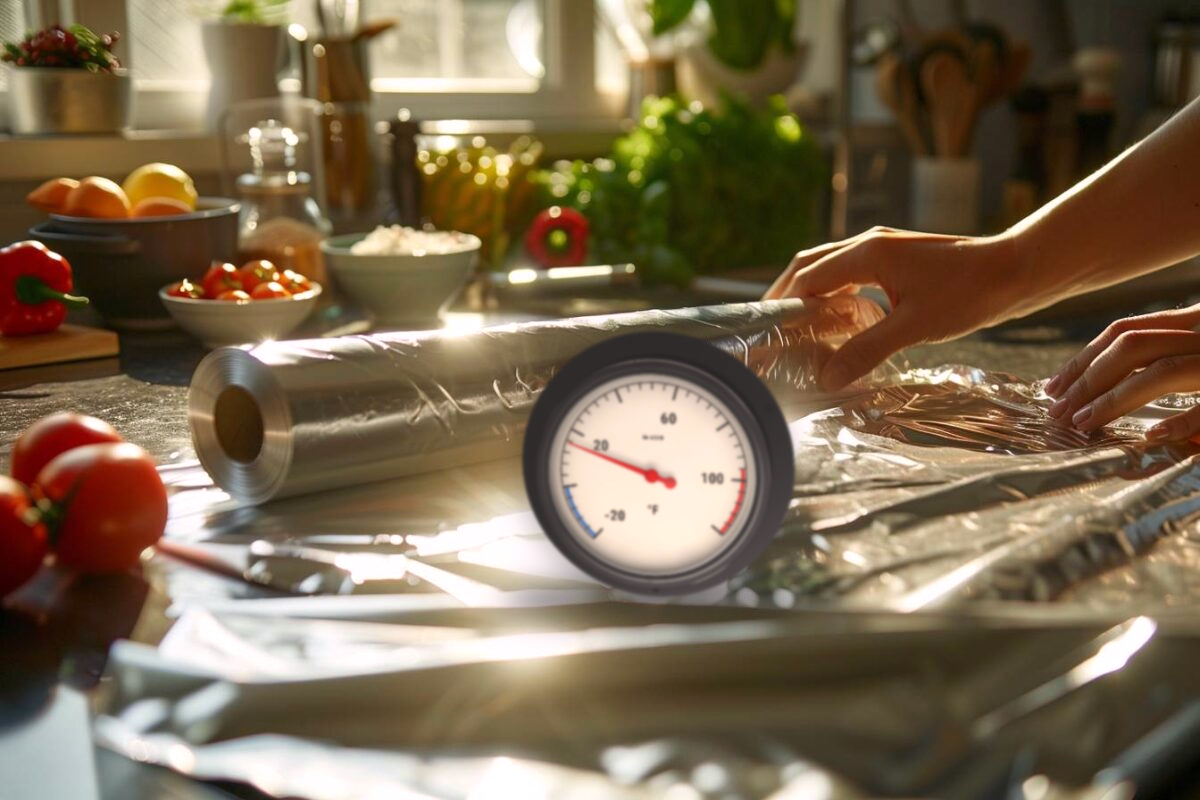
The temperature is °F 16
